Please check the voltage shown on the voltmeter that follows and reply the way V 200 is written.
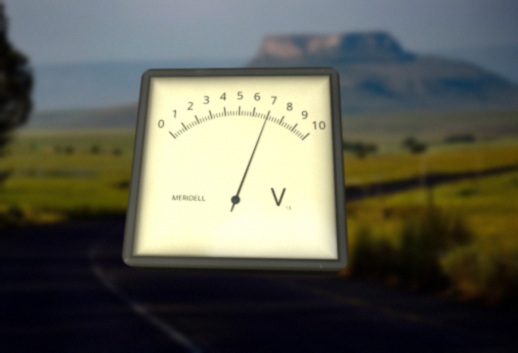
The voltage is V 7
